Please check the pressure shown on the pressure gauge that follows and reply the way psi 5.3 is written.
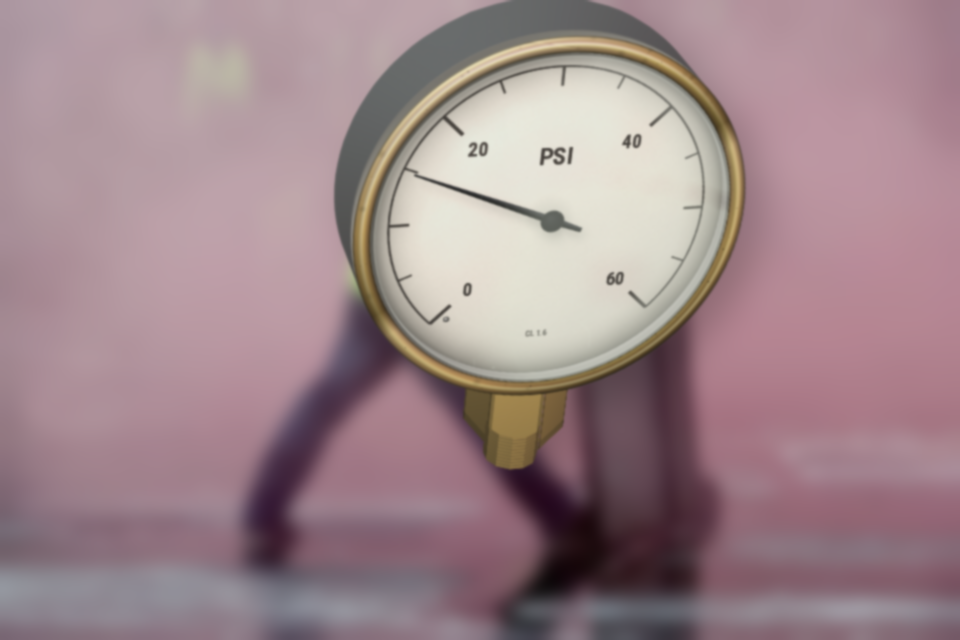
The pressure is psi 15
